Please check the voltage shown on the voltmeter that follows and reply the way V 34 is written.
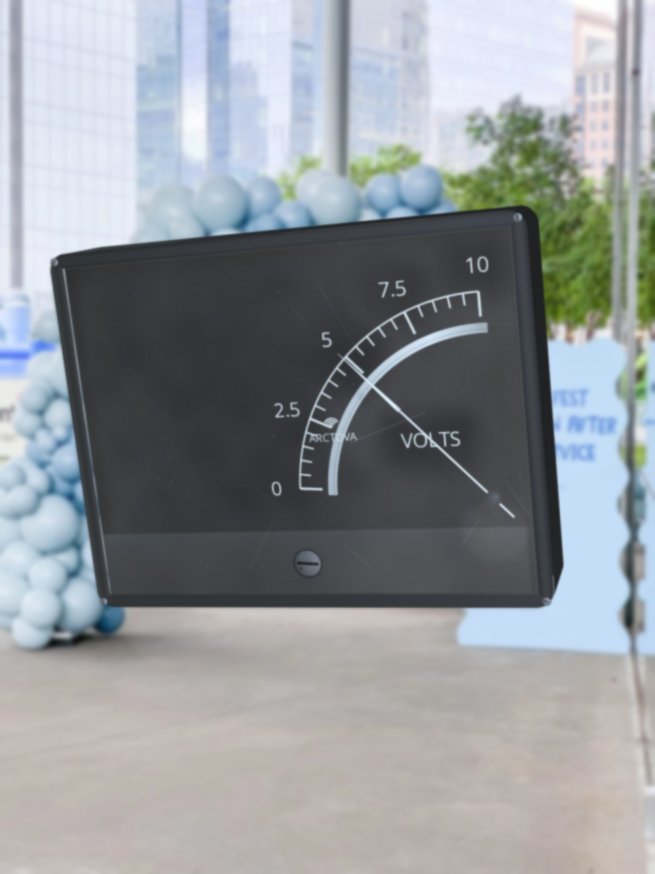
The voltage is V 5
